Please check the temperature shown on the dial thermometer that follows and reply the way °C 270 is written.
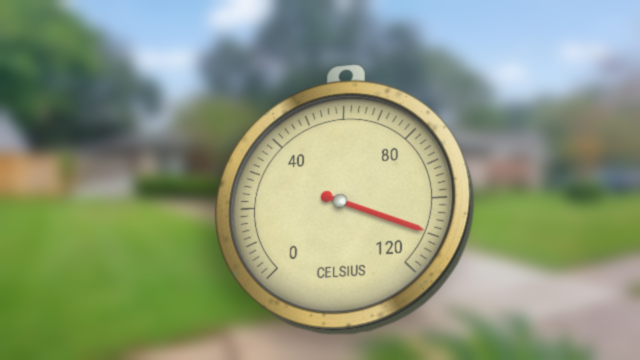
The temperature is °C 110
